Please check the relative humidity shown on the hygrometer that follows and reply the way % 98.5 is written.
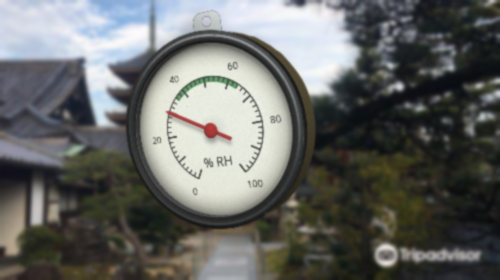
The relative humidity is % 30
